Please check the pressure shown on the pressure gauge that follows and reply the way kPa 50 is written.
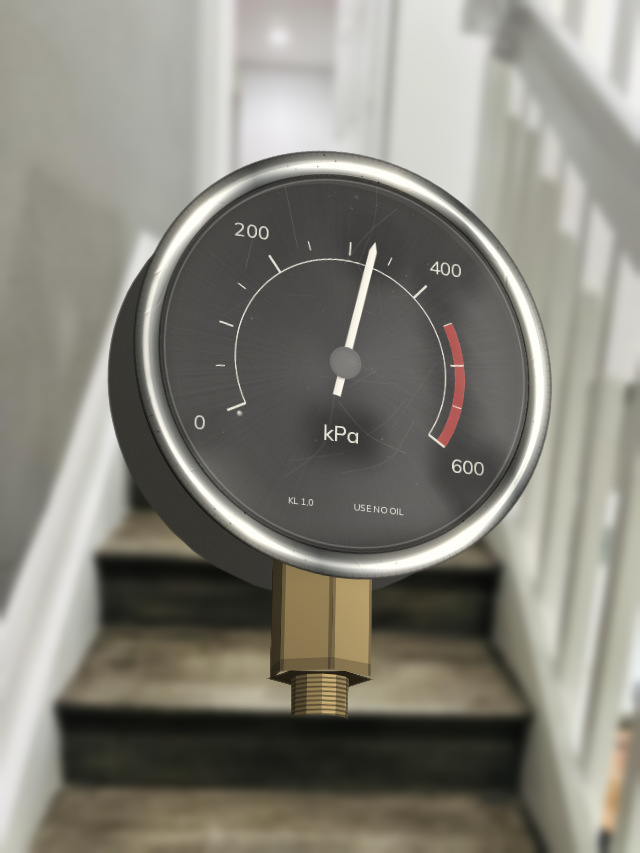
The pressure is kPa 325
